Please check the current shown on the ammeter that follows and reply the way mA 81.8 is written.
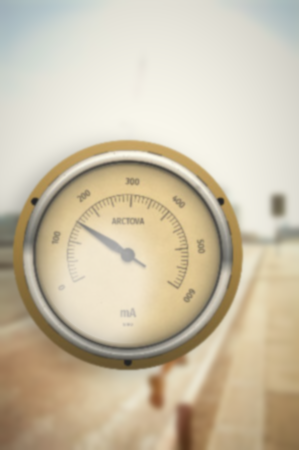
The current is mA 150
